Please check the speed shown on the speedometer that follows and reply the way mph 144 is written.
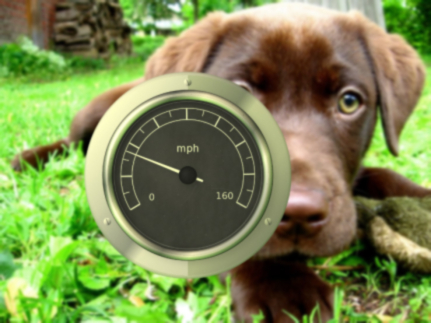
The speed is mph 35
